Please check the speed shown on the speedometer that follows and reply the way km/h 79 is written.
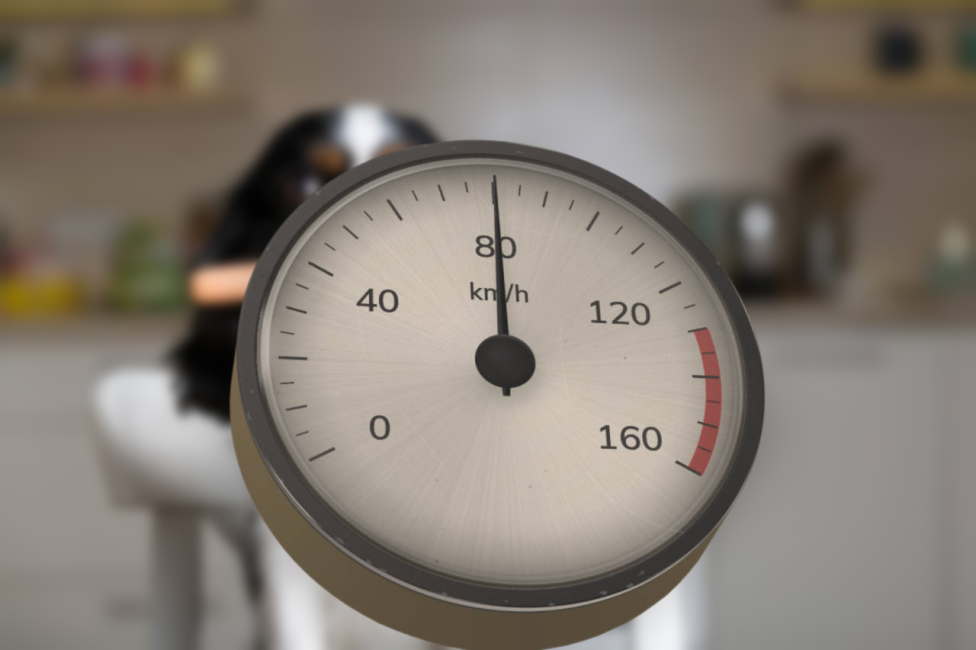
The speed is km/h 80
